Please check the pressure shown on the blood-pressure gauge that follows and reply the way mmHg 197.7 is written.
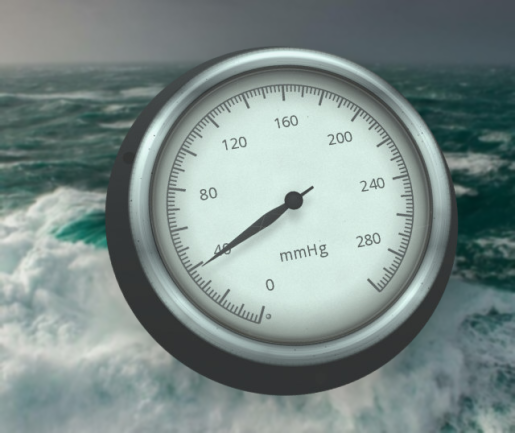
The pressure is mmHg 38
